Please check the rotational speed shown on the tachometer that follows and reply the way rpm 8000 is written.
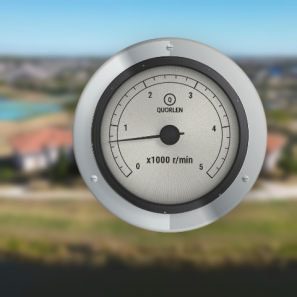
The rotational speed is rpm 700
